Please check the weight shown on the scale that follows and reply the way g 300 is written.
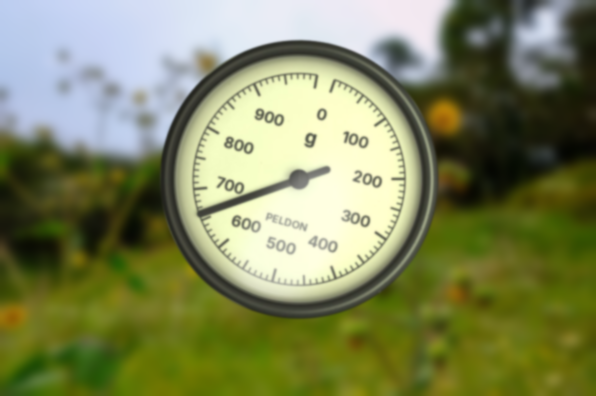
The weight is g 660
